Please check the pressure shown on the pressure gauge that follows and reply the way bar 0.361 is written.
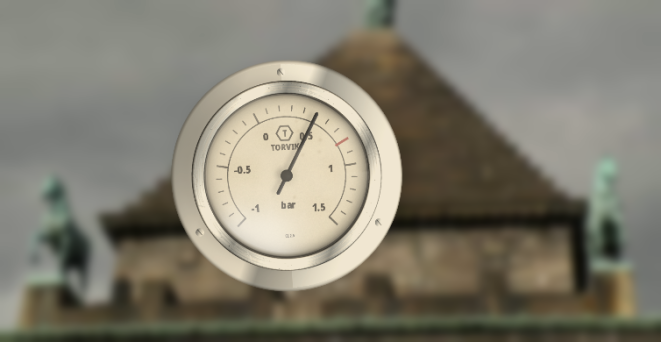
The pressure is bar 0.5
